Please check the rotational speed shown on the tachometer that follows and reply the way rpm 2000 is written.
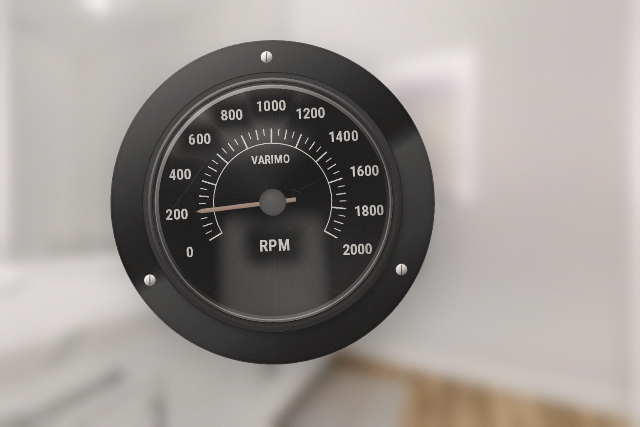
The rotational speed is rpm 200
